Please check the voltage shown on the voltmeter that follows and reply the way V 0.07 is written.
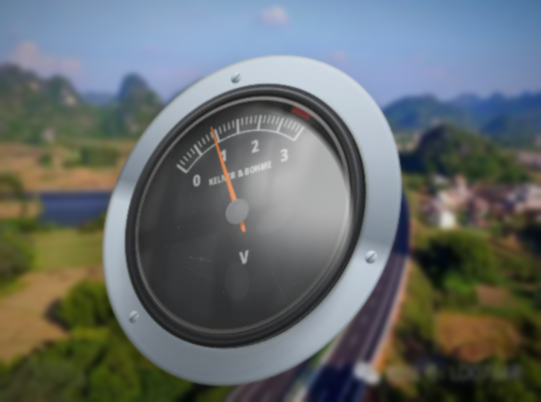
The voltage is V 1
